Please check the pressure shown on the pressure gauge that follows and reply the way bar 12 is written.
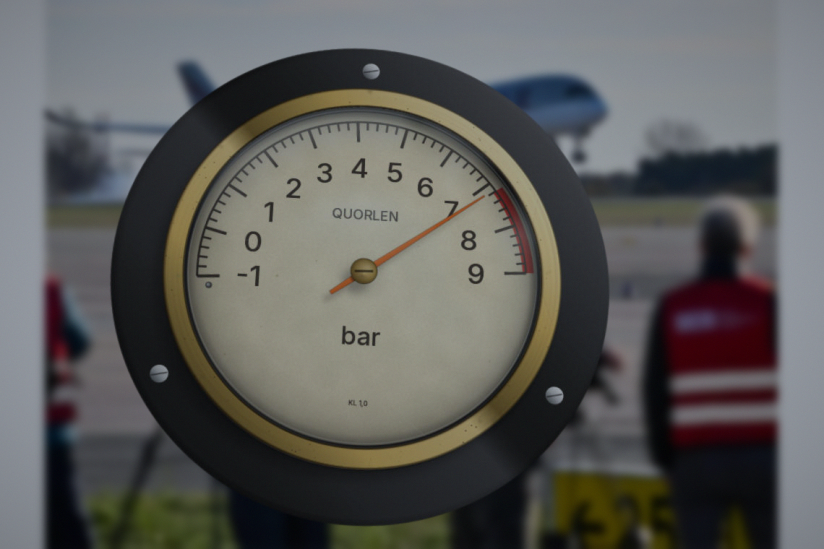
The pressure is bar 7.2
